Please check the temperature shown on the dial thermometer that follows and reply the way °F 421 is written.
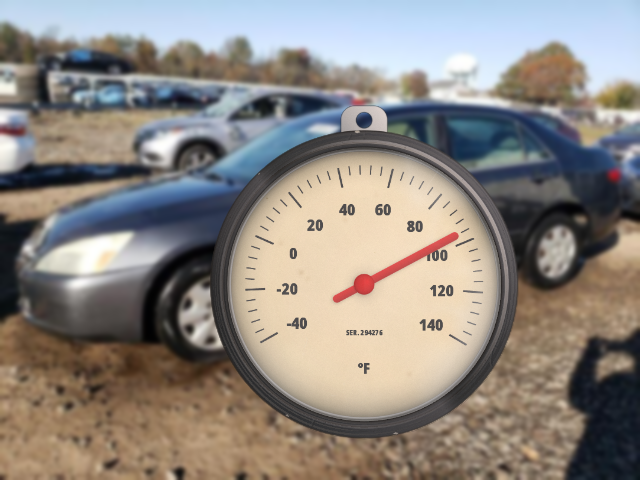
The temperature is °F 96
